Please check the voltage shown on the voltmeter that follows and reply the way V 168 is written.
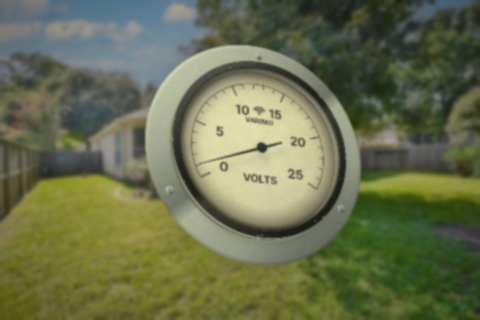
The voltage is V 1
